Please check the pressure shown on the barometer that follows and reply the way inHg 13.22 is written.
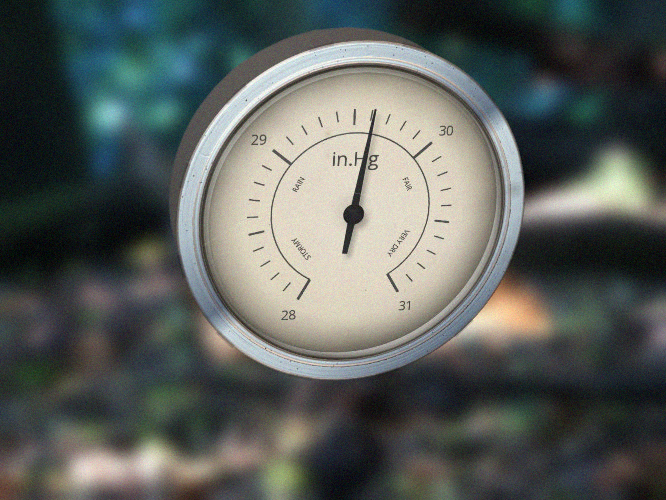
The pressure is inHg 29.6
